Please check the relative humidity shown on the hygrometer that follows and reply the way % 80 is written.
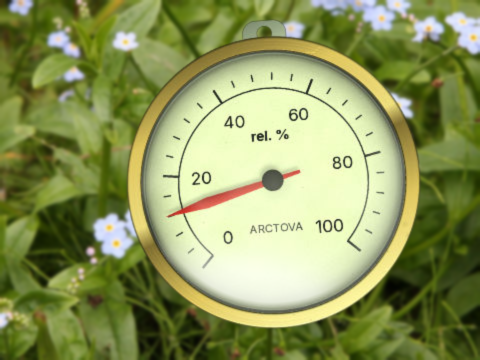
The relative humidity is % 12
